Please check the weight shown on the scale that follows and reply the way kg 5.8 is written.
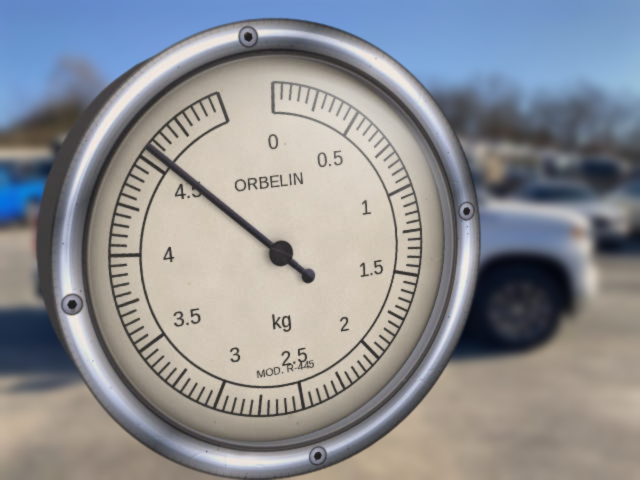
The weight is kg 4.55
